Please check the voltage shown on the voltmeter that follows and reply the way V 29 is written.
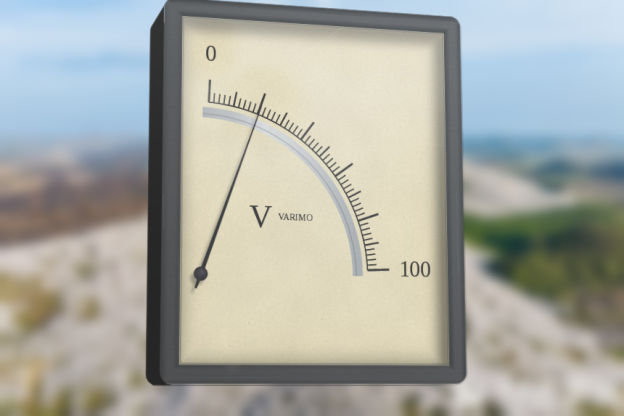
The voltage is V 20
